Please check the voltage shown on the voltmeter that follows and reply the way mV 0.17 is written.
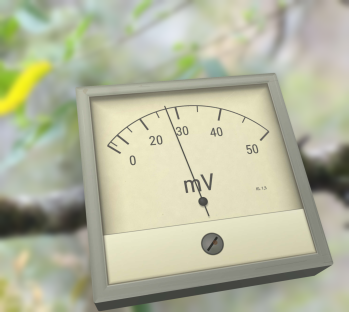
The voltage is mV 27.5
